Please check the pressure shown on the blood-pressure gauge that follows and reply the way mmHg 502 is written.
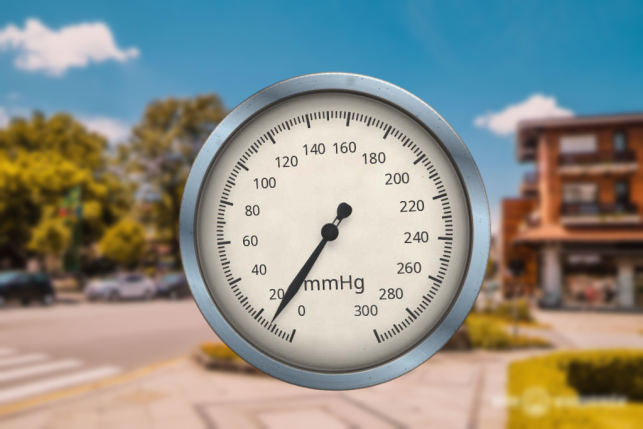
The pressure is mmHg 12
